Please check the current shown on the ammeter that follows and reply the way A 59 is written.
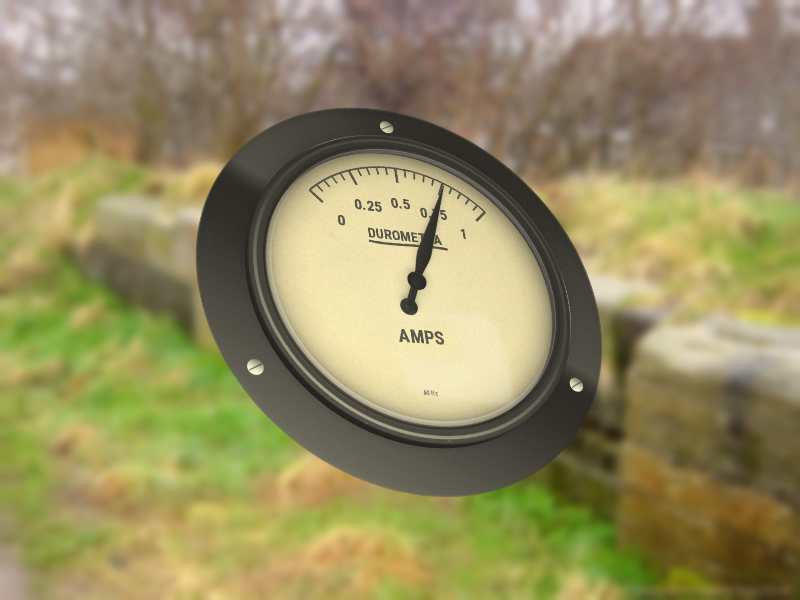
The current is A 0.75
